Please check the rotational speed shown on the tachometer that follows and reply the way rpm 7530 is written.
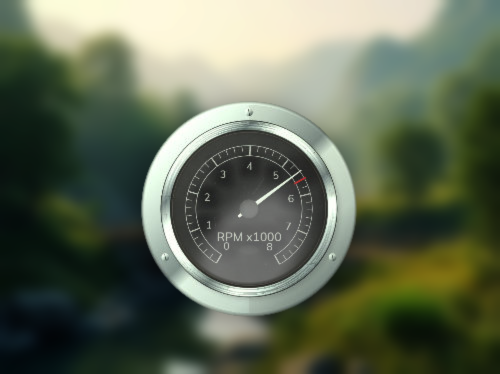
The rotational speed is rpm 5400
